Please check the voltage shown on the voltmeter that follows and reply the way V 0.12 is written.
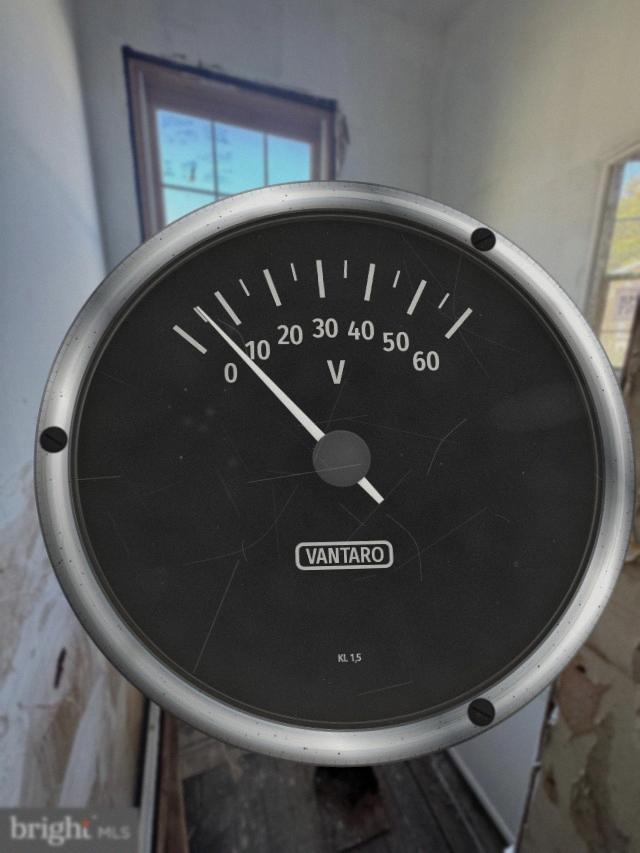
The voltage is V 5
